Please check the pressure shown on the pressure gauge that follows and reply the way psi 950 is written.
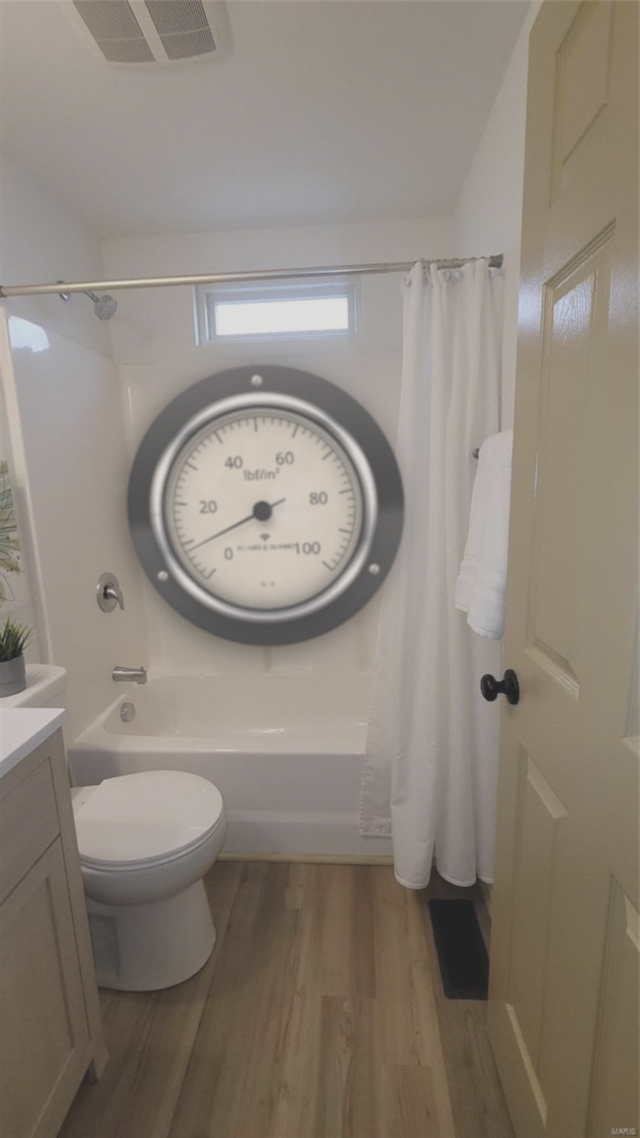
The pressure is psi 8
